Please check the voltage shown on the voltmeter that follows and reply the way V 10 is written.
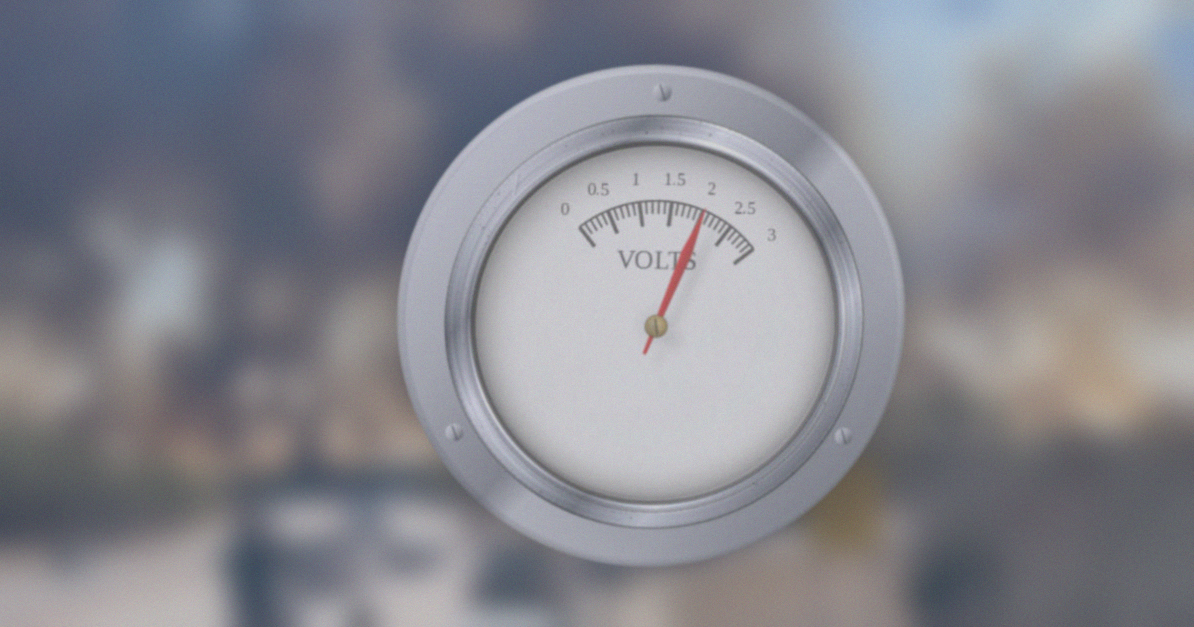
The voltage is V 2
